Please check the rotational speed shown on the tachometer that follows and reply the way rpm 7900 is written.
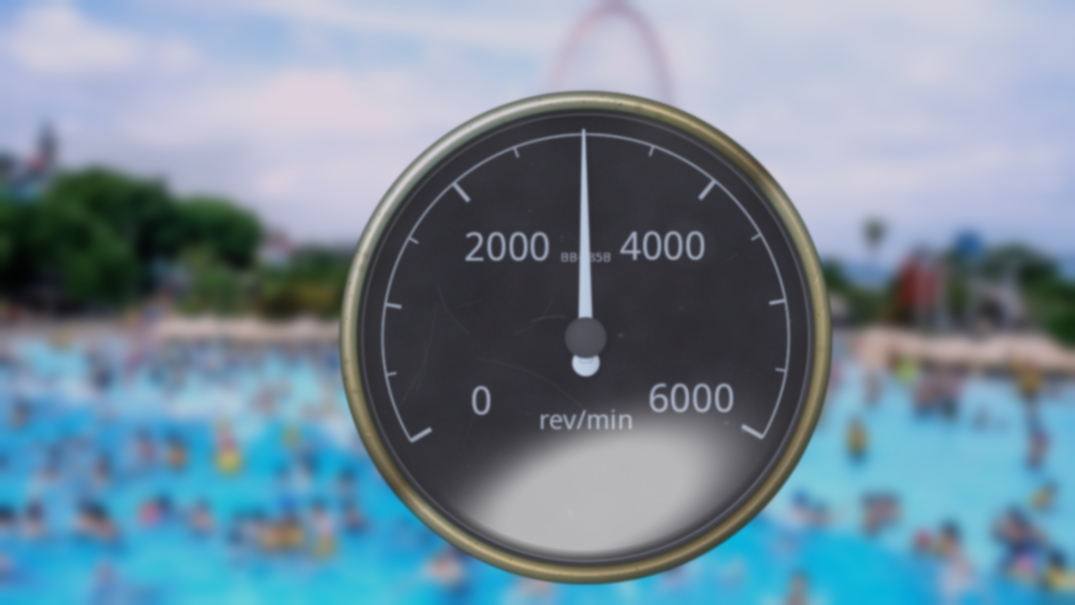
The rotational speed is rpm 3000
